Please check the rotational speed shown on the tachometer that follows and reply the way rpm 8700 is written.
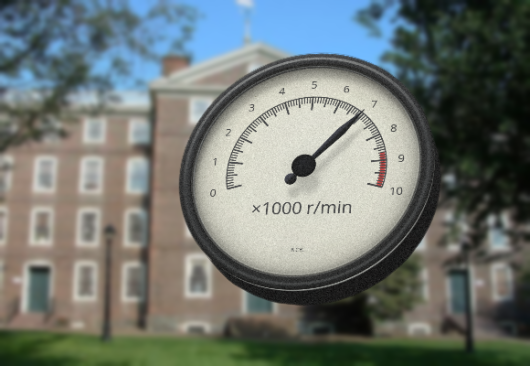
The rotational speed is rpm 7000
